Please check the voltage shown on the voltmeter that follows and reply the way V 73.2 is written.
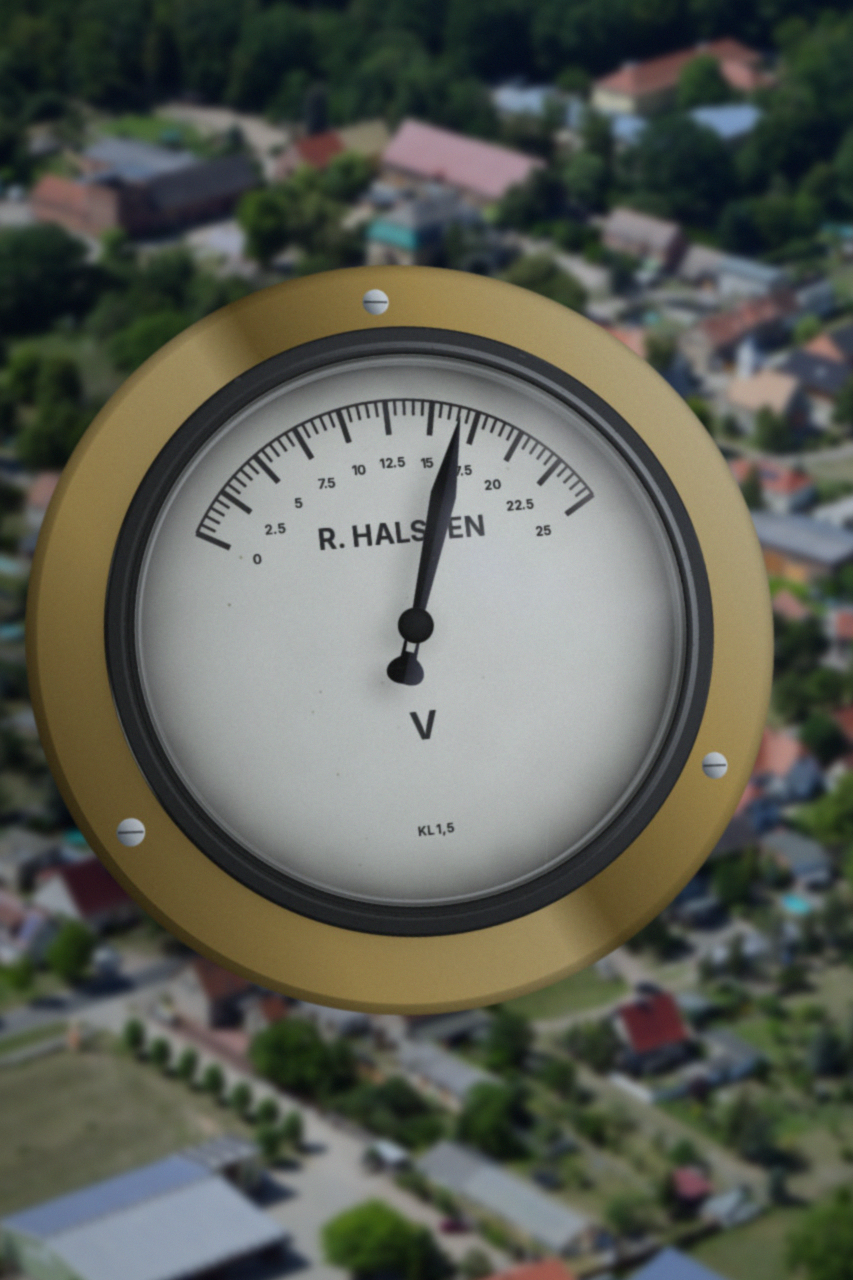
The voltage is V 16.5
